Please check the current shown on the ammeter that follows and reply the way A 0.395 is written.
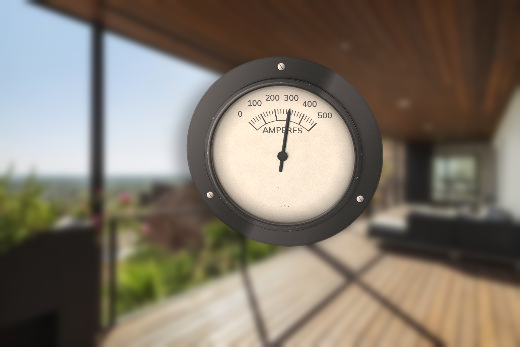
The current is A 300
